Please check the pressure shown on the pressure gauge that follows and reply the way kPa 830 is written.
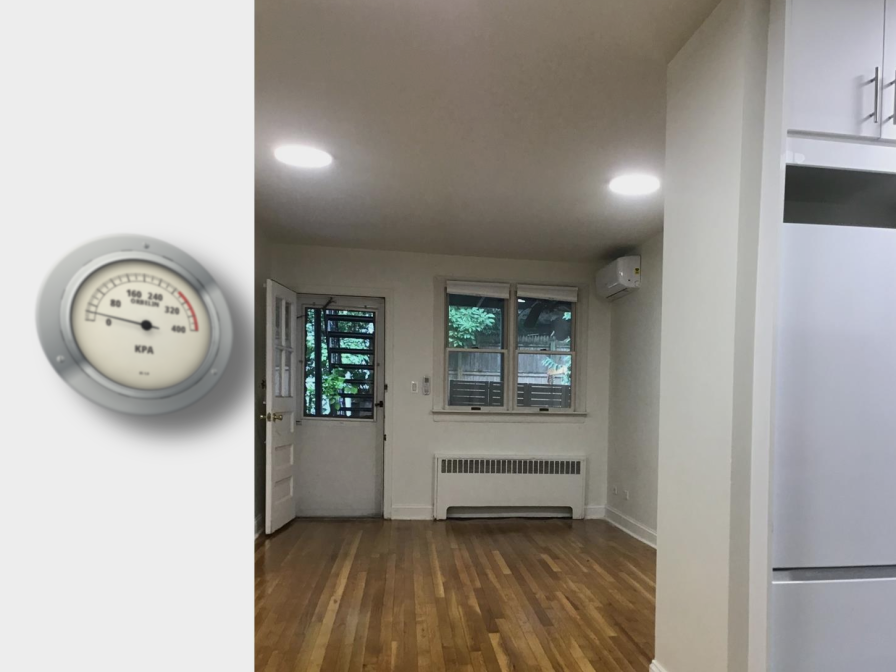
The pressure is kPa 20
